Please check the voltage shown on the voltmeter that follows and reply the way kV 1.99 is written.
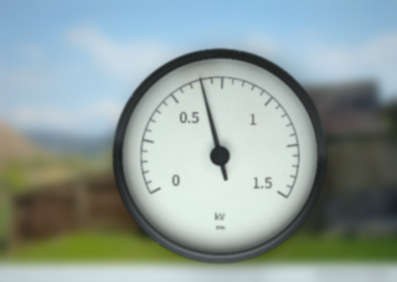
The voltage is kV 0.65
